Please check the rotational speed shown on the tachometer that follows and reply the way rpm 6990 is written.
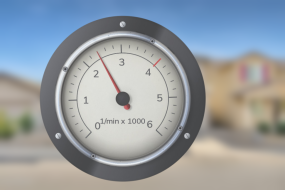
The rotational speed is rpm 2400
